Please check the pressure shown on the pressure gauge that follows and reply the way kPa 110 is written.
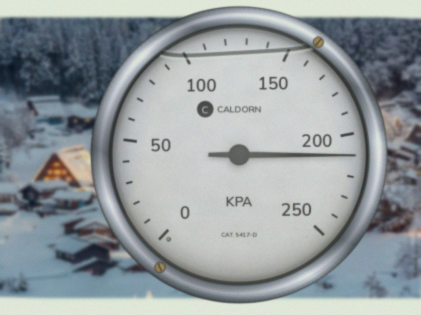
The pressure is kPa 210
